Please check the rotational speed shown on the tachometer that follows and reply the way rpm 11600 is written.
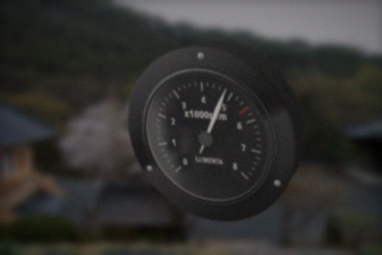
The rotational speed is rpm 4800
